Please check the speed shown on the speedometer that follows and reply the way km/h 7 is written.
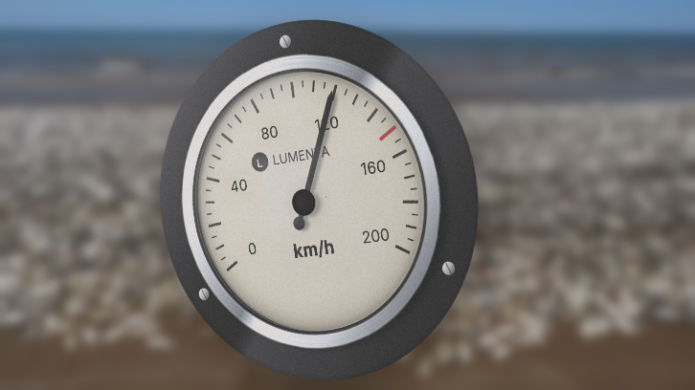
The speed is km/h 120
